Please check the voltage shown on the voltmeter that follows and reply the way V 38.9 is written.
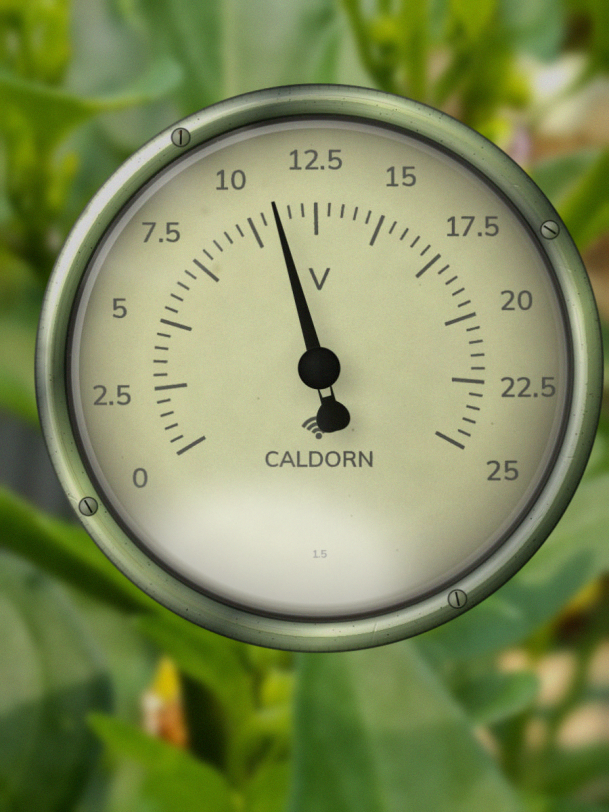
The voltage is V 11
